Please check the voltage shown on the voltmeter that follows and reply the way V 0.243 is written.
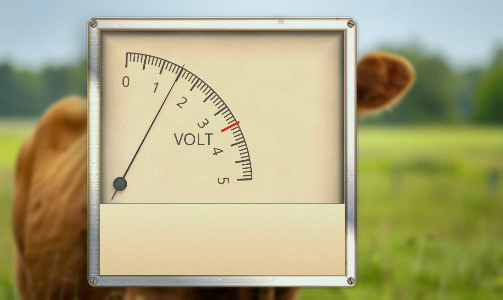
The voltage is V 1.5
